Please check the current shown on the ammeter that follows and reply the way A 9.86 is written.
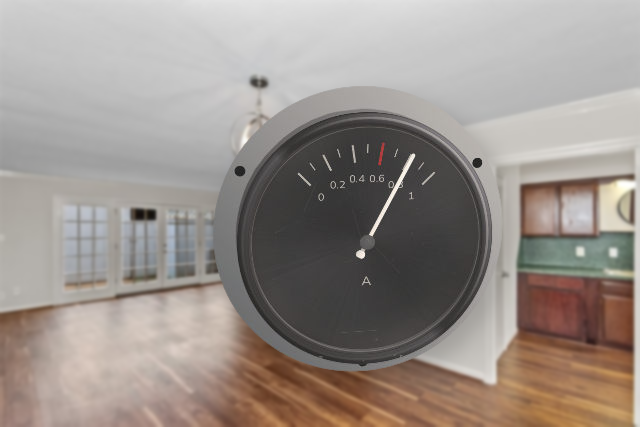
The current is A 0.8
